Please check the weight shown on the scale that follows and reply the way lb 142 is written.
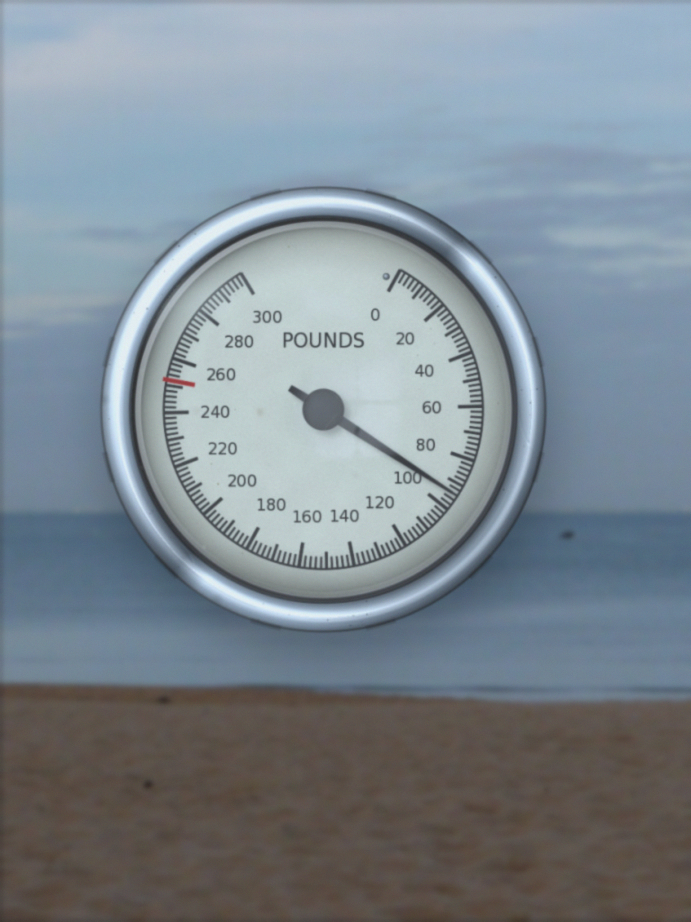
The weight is lb 94
